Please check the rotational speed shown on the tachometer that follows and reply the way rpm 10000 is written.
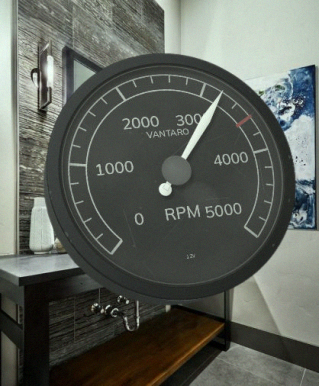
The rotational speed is rpm 3200
